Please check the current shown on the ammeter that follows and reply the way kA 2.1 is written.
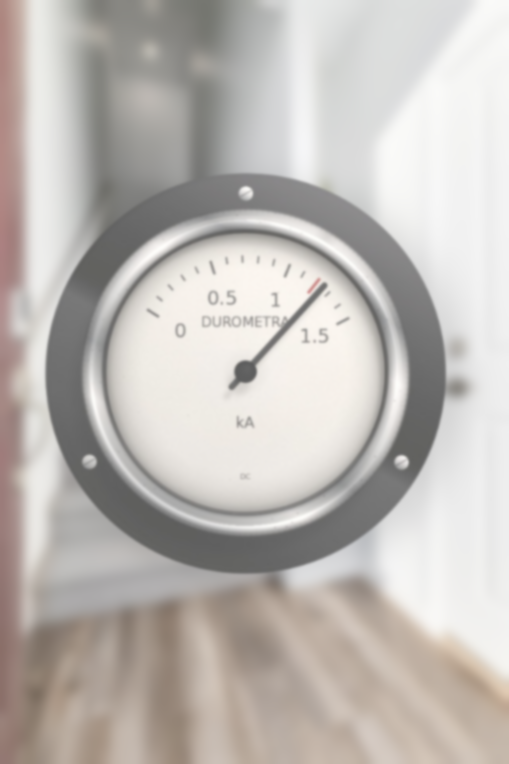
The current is kA 1.25
